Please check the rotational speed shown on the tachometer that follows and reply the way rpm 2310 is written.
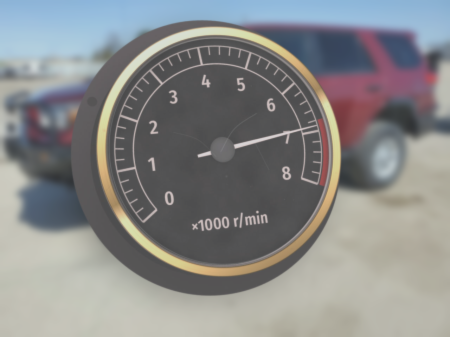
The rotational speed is rpm 6900
